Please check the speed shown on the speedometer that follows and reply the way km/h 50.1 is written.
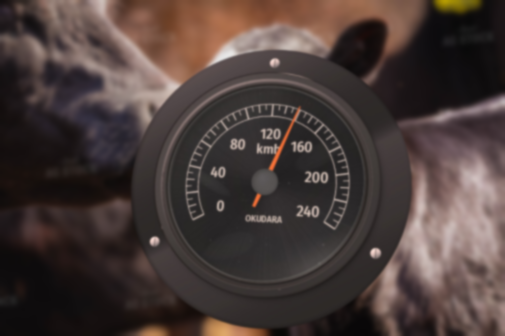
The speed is km/h 140
